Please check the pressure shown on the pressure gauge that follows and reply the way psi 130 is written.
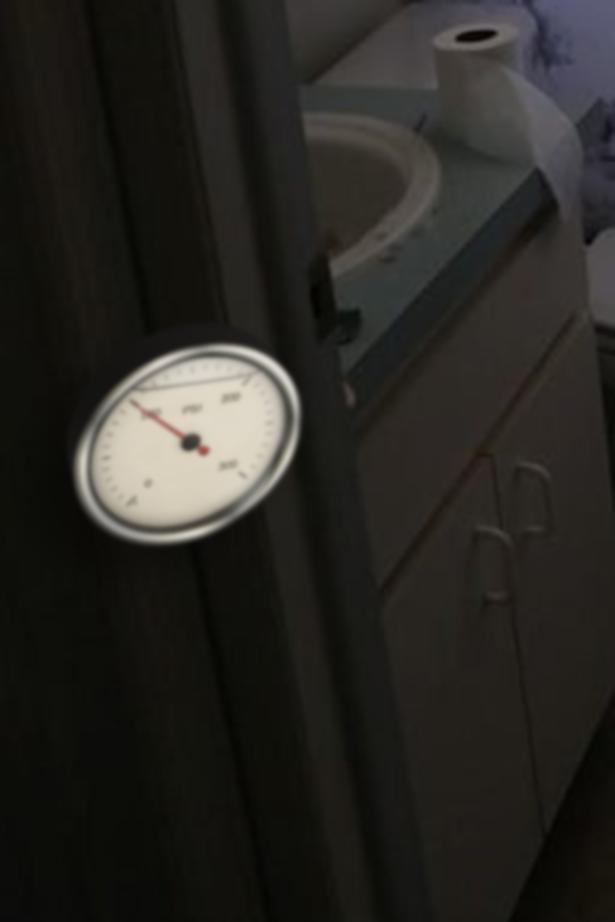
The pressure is psi 100
